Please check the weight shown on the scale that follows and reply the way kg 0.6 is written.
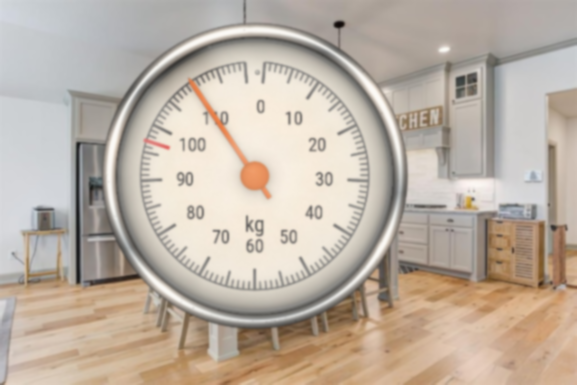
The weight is kg 110
